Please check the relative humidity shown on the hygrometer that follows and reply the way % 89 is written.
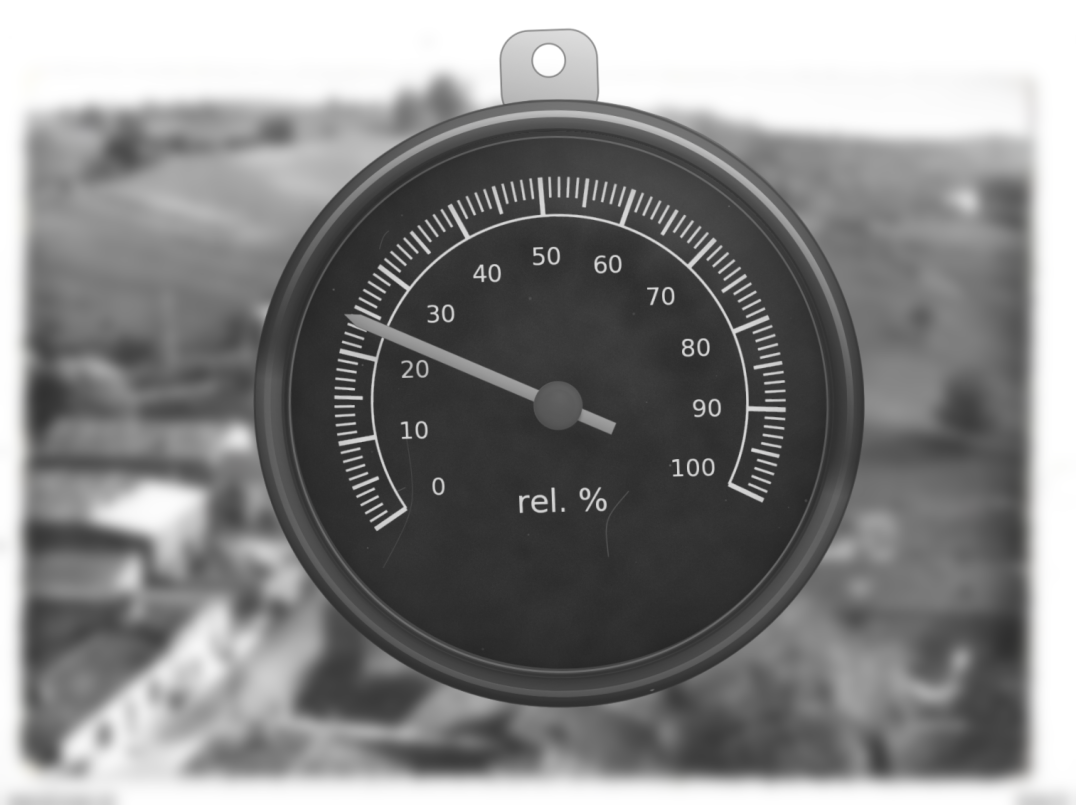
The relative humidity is % 24
